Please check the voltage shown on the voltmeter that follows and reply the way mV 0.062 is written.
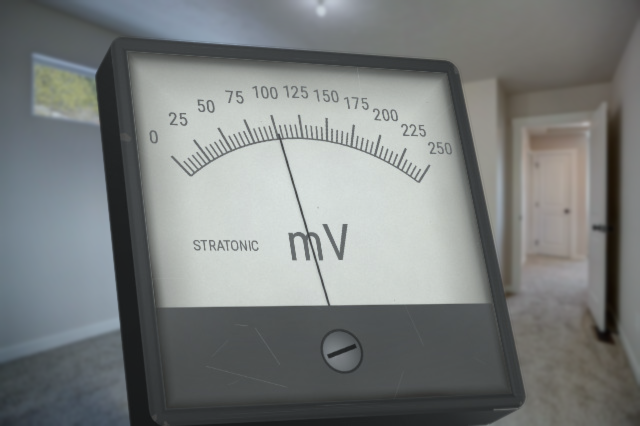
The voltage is mV 100
